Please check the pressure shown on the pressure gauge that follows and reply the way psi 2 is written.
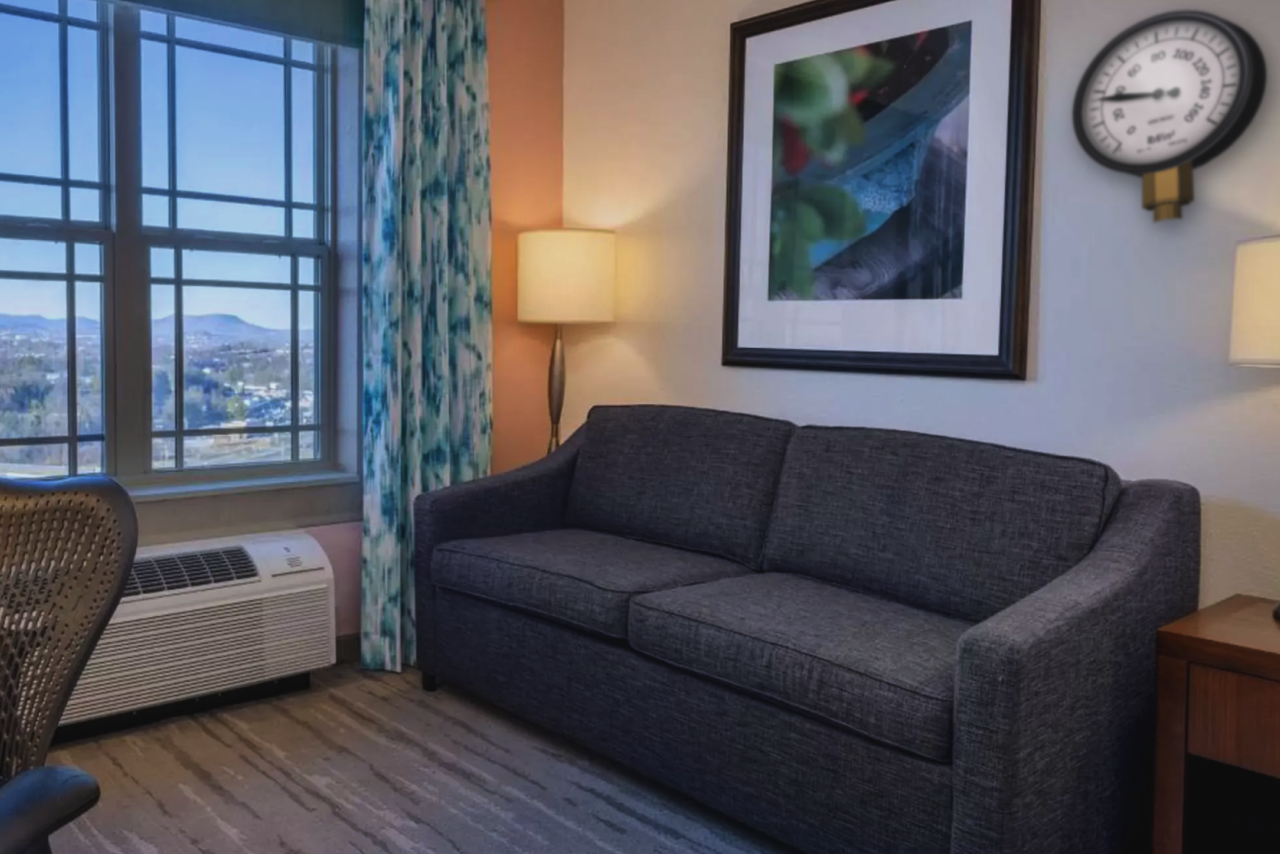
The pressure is psi 35
